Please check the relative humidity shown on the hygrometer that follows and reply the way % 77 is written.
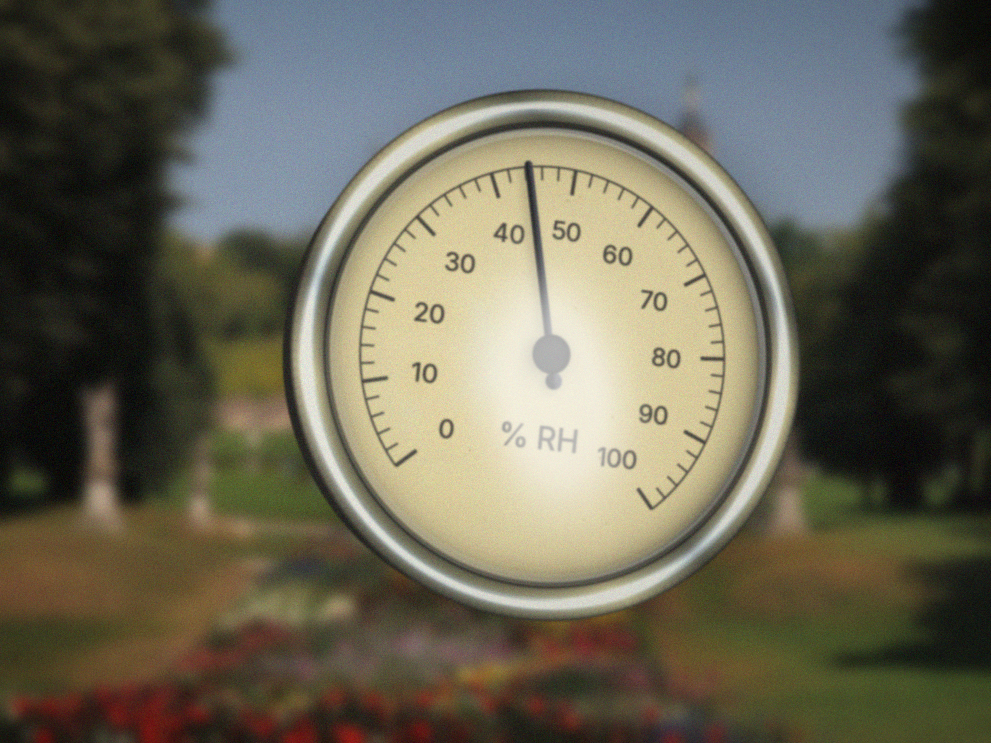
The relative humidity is % 44
